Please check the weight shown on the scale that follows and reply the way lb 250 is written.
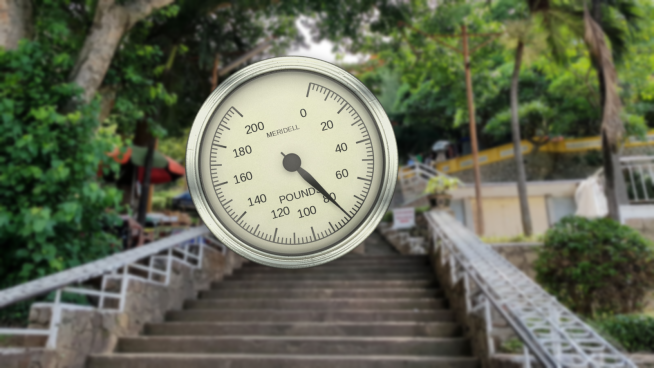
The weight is lb 80
